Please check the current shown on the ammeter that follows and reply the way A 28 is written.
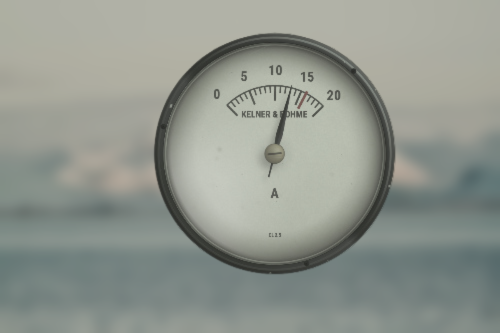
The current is A 13
